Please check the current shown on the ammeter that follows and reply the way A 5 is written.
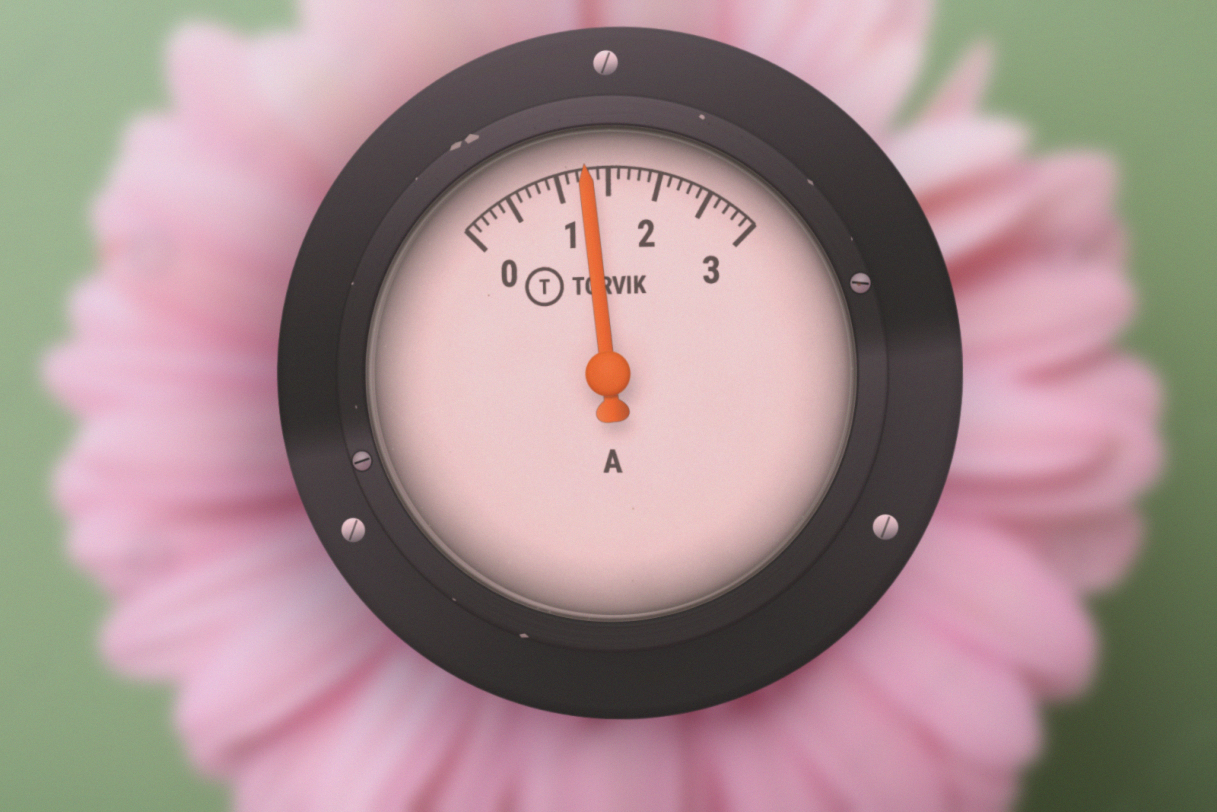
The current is A 1.3
